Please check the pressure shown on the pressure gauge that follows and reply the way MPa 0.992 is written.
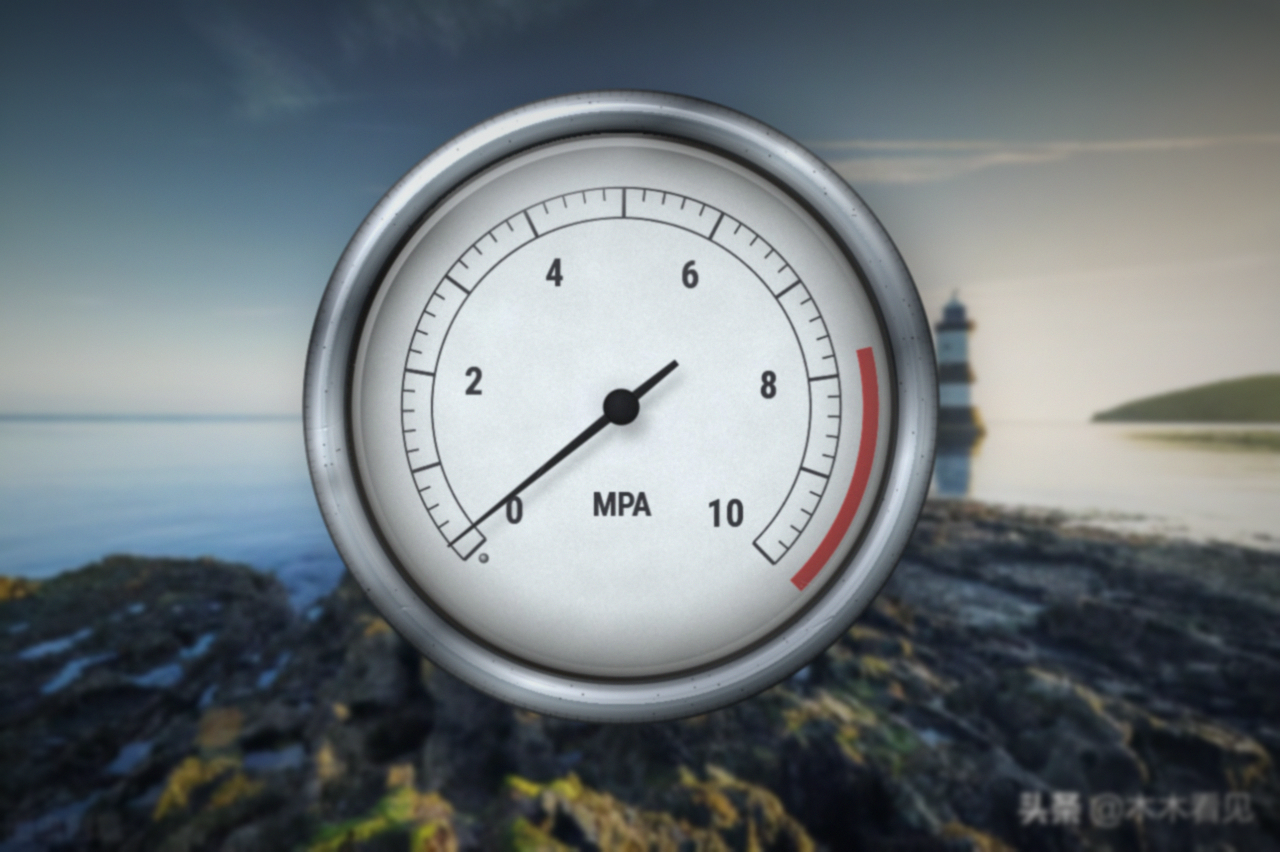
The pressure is MPa 0.2
